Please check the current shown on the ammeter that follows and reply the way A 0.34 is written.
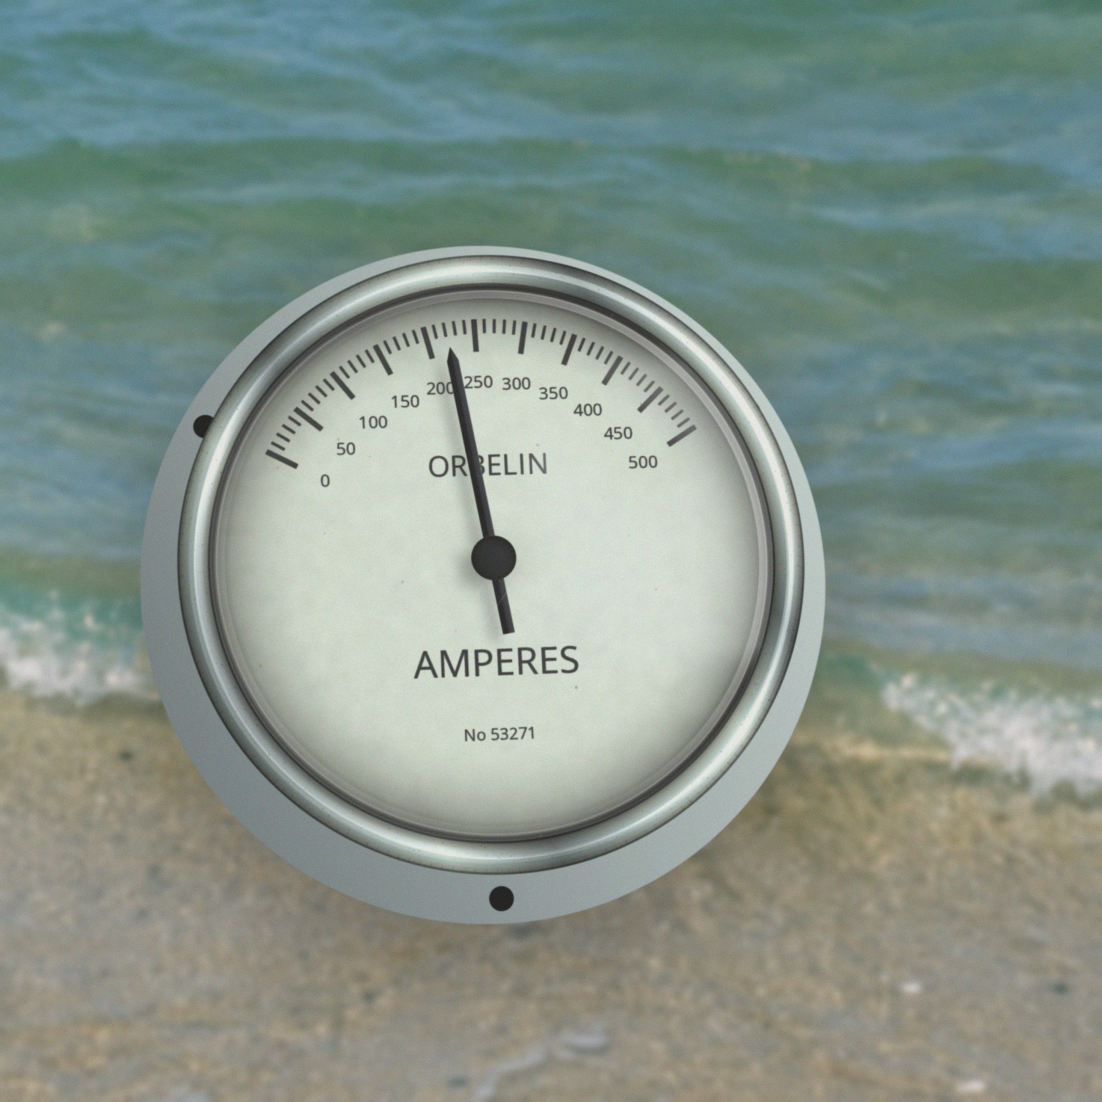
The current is A 220
